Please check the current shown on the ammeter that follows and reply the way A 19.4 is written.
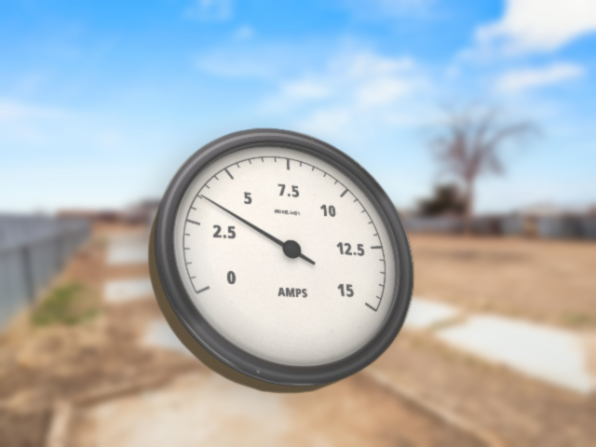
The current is A 3.5
